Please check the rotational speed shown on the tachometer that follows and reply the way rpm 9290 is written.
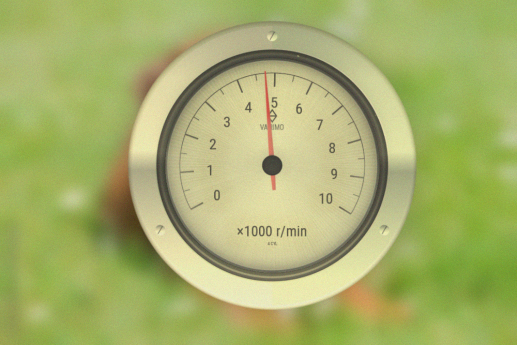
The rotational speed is rpm 4750
